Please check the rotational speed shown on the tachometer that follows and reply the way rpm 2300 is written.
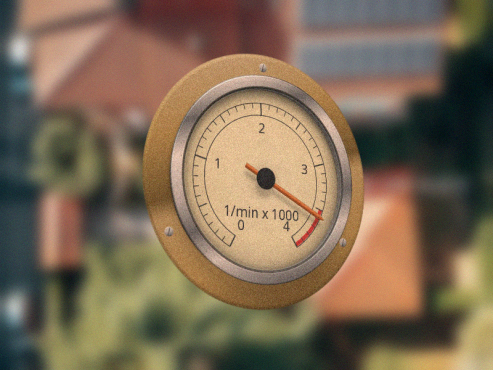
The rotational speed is rpm 3600
